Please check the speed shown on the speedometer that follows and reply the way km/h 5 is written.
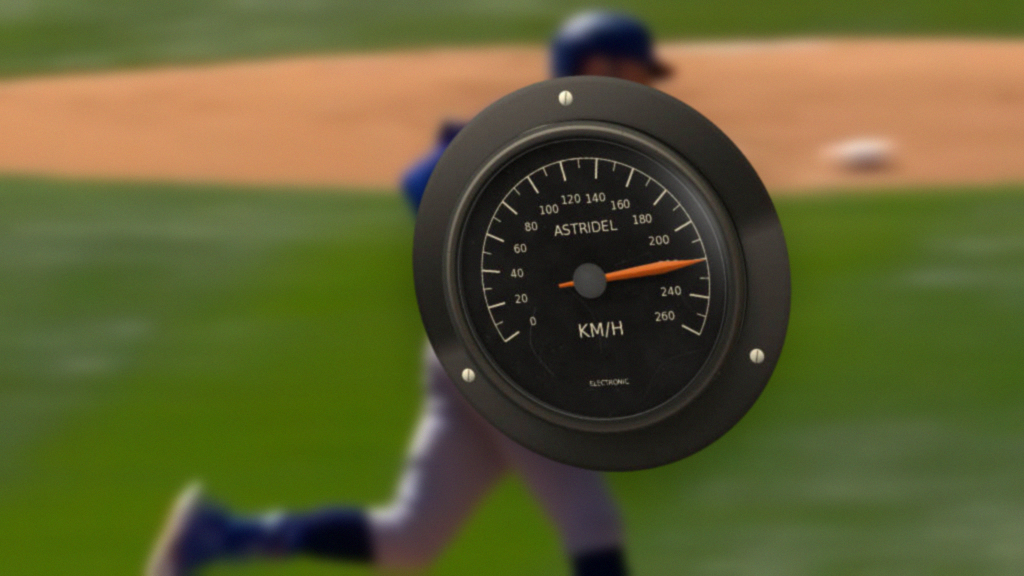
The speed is km/h 220
